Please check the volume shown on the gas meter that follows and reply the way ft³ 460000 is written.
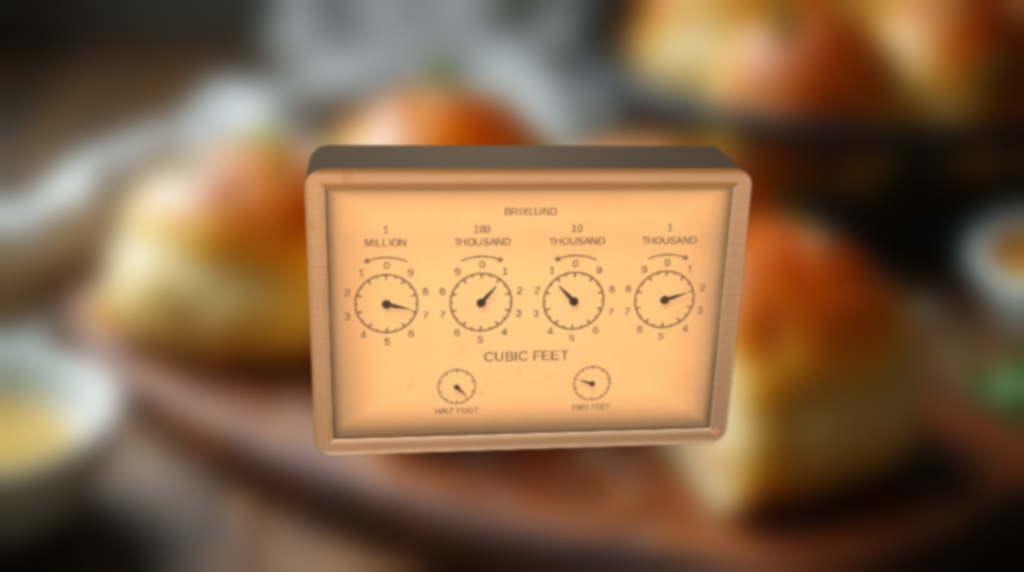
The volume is ft³ 711200
